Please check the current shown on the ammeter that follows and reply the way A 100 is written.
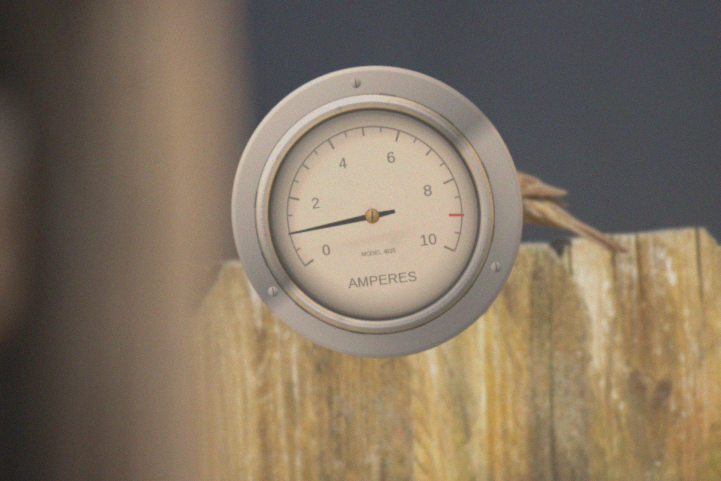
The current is A 1
